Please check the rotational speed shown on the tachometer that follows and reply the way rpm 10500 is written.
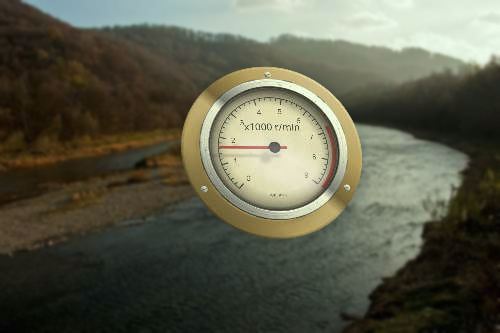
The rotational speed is rpm 1600
